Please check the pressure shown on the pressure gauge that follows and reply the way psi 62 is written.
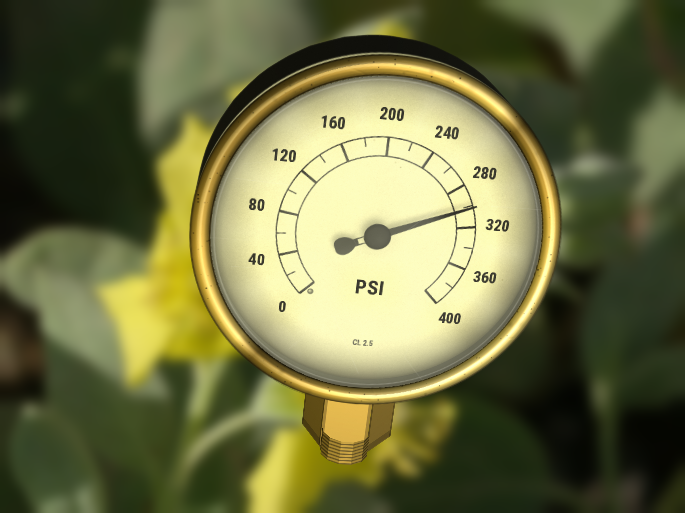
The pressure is psi 300
